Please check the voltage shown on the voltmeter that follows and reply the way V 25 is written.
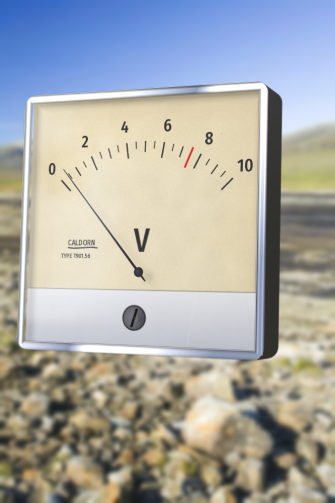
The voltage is V 0.5
